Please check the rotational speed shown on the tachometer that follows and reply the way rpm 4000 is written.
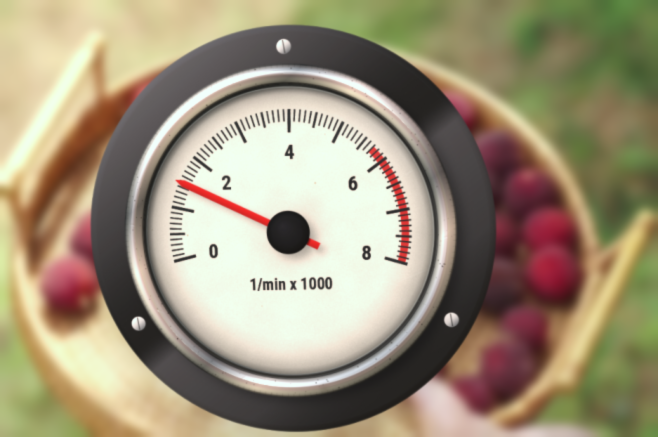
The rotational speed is rpm 1500
